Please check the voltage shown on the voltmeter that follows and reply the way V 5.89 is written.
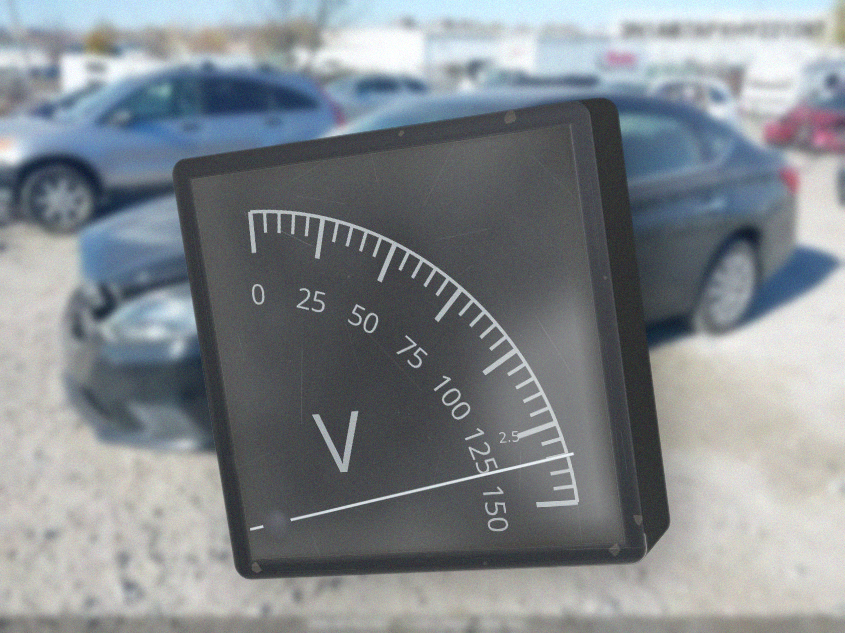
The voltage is V 135
